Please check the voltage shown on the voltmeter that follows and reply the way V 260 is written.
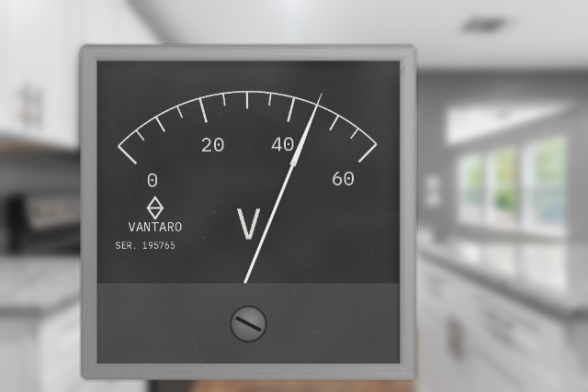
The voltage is V 45
